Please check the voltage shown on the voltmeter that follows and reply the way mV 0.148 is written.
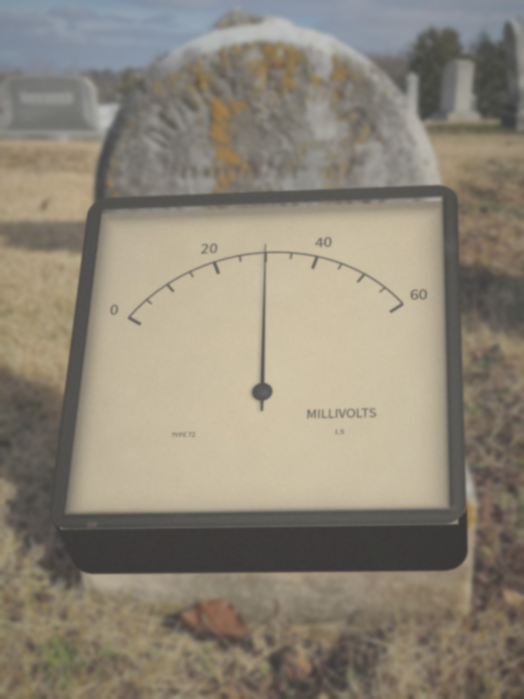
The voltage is mV 30
